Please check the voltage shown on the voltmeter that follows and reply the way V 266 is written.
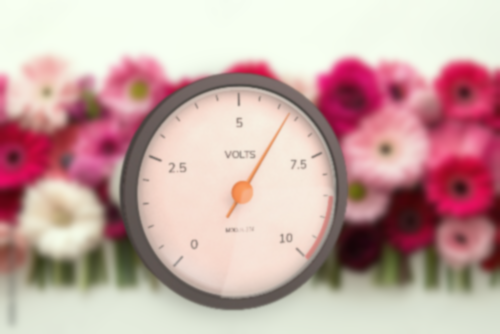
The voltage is V 6.25
